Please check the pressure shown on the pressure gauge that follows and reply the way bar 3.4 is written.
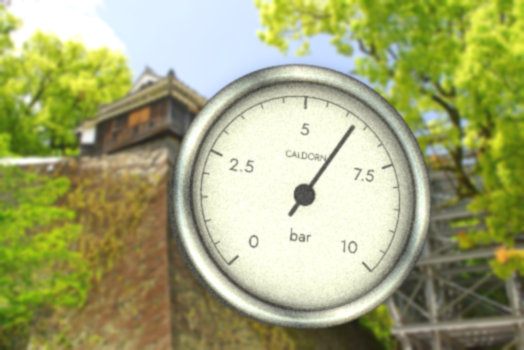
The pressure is bar 6.25
